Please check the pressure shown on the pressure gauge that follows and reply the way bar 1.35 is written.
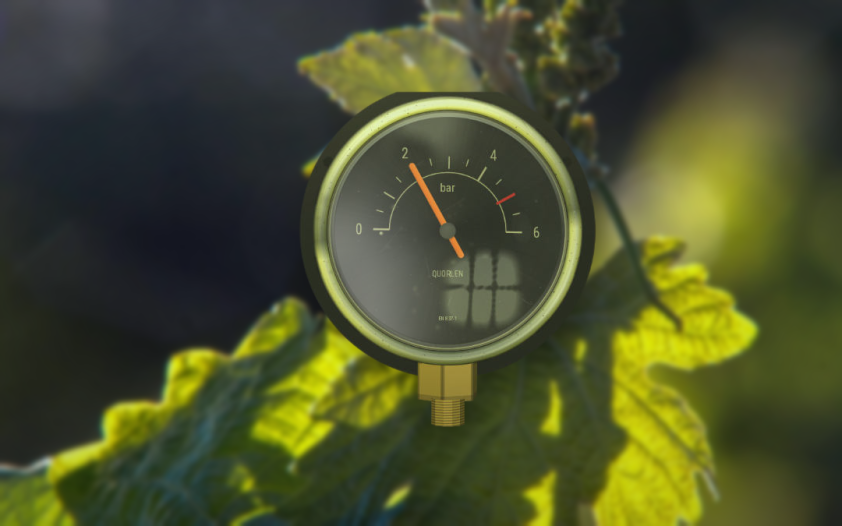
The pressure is bar 2
